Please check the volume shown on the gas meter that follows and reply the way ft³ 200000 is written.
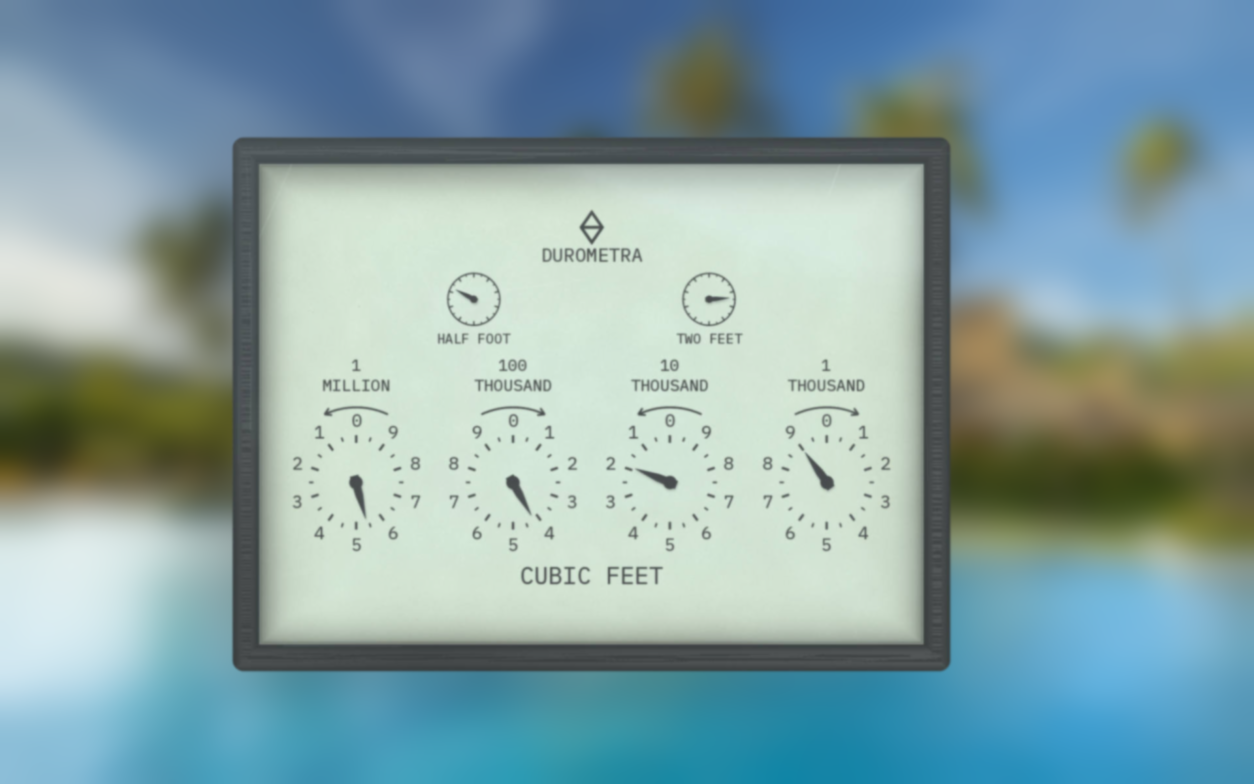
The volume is ft³ 541900
